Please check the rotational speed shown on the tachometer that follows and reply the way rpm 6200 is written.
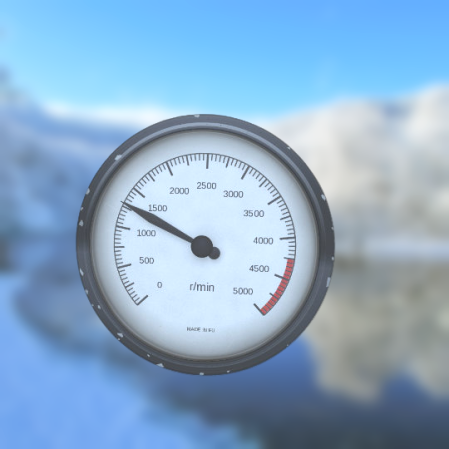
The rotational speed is rpm 1300
